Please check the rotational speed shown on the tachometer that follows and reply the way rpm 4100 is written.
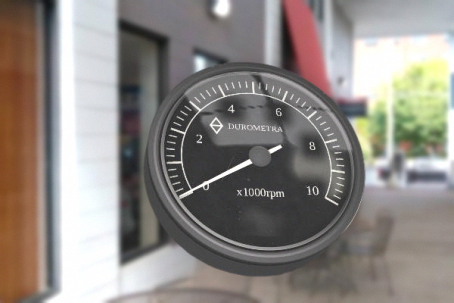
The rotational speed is rpm 0
